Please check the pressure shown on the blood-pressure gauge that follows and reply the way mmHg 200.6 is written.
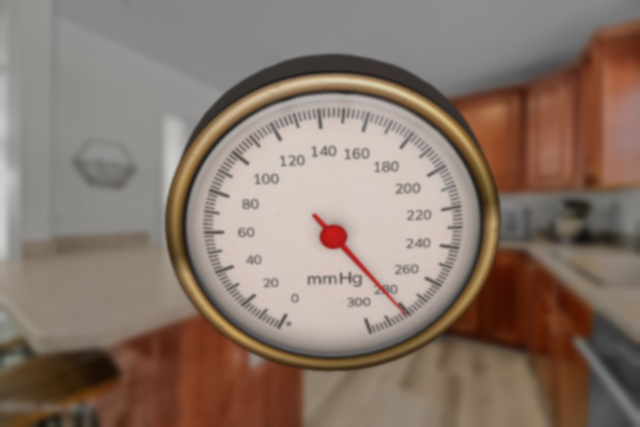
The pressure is mmHg 280
